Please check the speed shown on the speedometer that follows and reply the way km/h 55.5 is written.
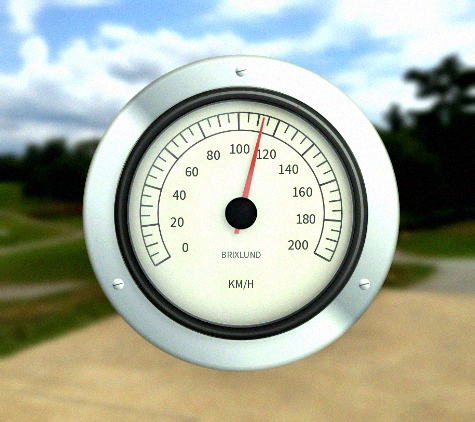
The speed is km/h 112.5
